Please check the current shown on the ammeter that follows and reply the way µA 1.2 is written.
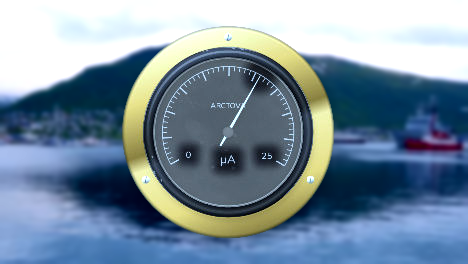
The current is µA 15.5
